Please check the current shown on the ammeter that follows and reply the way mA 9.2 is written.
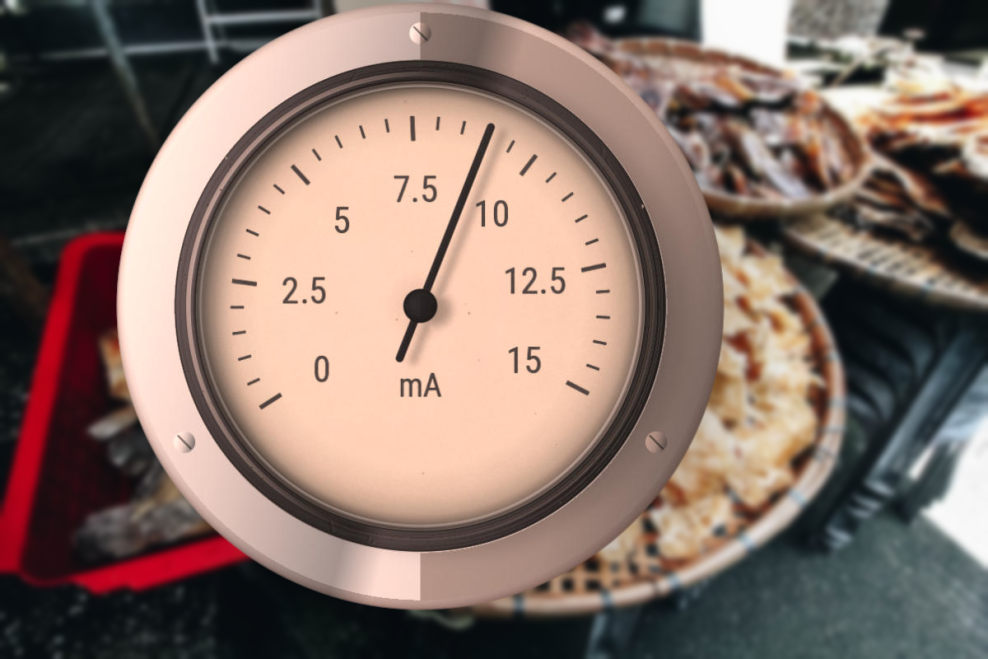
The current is mA 9
